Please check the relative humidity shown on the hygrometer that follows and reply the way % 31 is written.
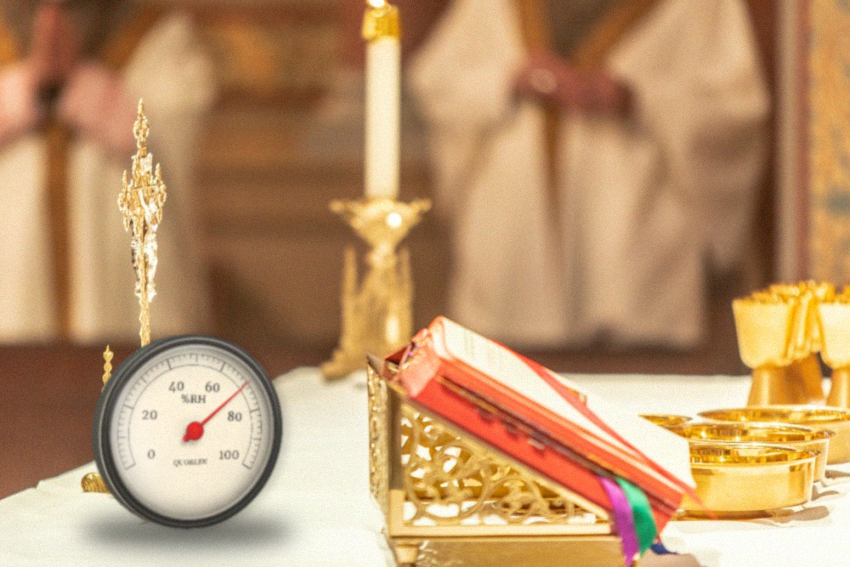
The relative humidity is % 70
